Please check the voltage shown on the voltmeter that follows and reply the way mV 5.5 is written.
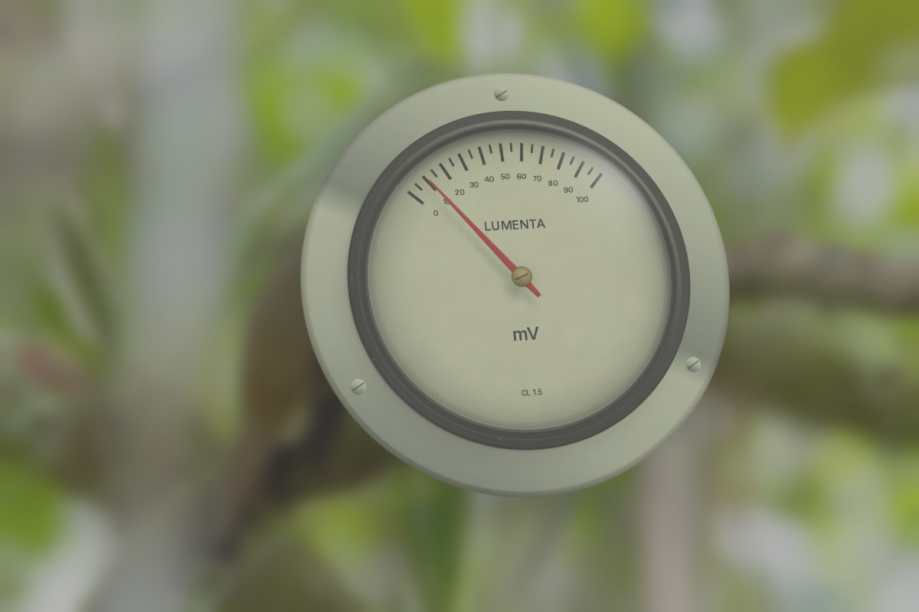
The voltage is mV 10
